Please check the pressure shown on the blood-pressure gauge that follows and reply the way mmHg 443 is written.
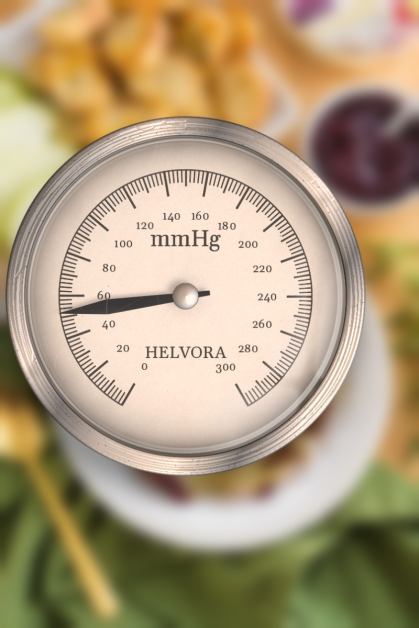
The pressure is mmHg 52
